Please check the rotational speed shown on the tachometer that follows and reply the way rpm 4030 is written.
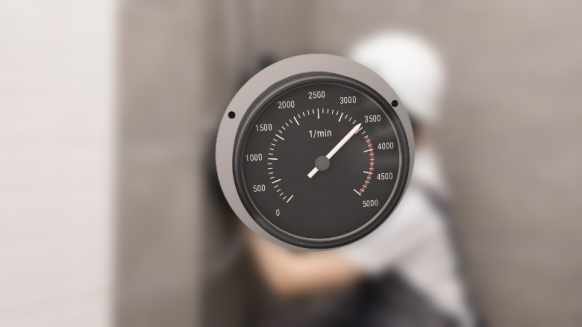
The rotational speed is rpm 3400
